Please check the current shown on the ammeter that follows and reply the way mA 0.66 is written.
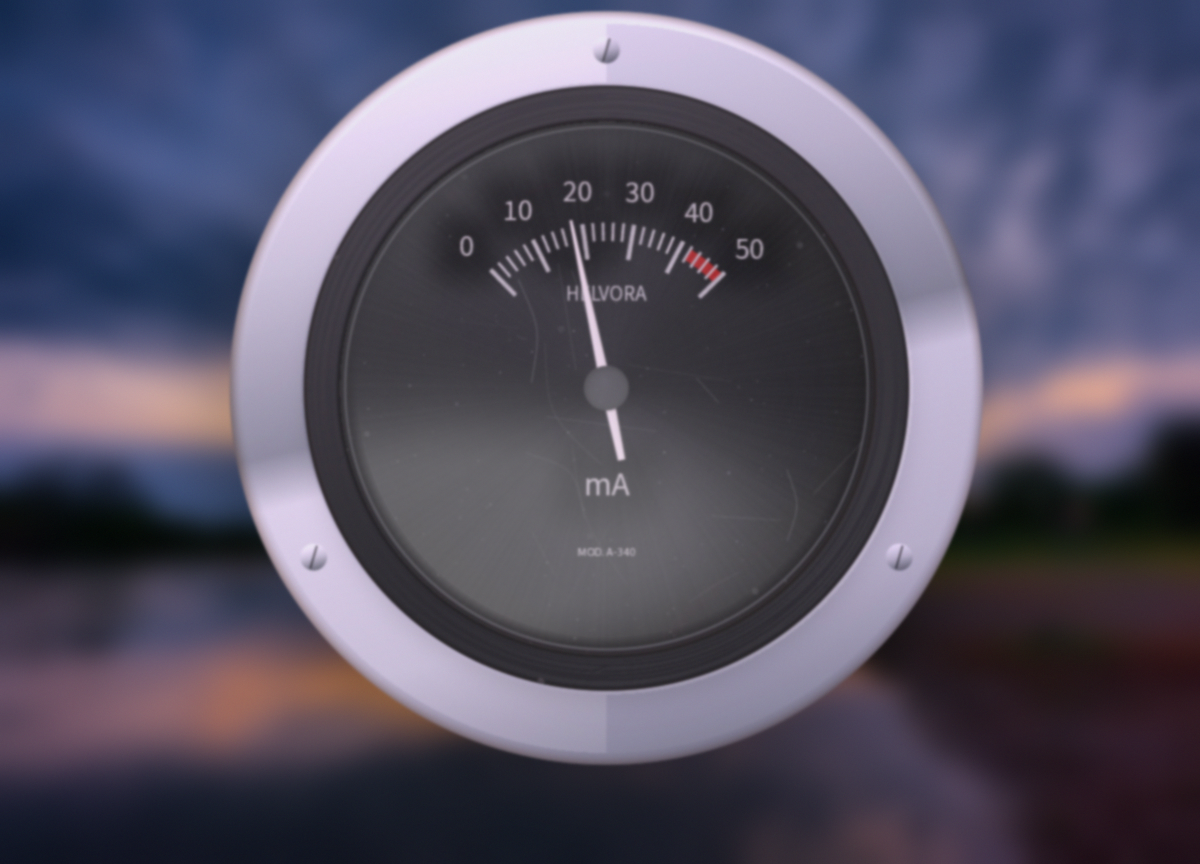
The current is mA 18
